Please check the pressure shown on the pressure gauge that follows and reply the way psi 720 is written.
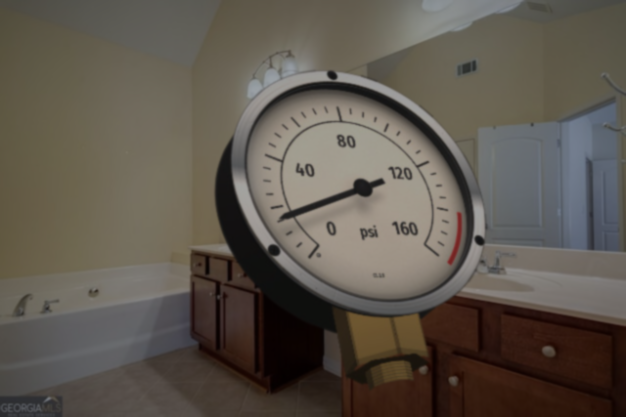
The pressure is psi 15
